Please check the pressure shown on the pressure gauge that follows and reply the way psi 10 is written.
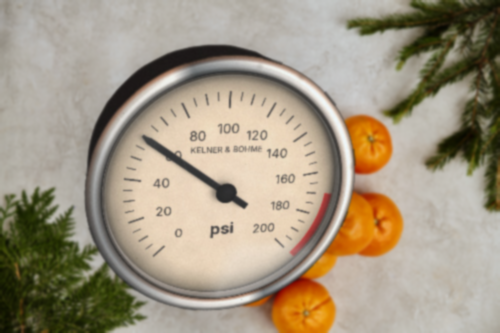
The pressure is psi 60
